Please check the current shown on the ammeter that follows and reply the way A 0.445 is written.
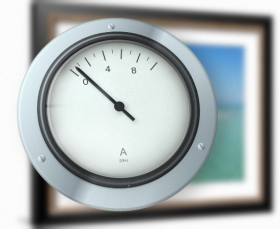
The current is A 0.5
